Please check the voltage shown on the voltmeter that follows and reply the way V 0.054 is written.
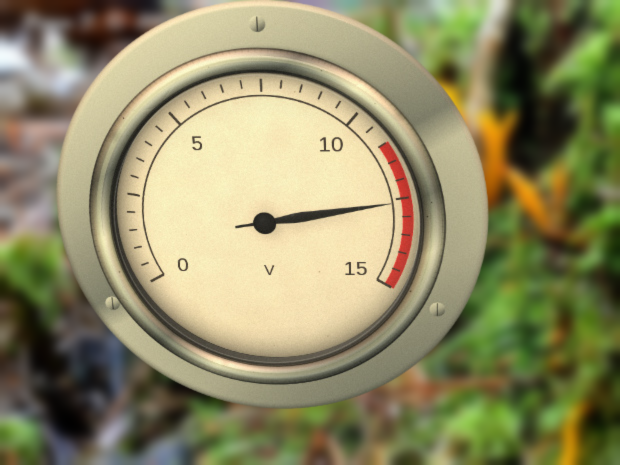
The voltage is V 12.5
